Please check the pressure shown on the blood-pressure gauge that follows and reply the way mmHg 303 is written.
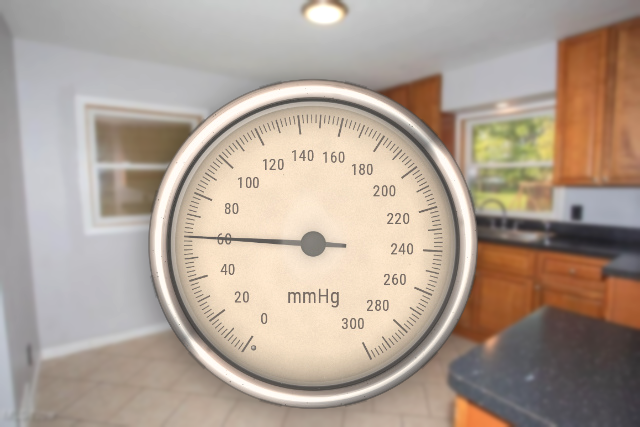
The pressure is mmHg 60
